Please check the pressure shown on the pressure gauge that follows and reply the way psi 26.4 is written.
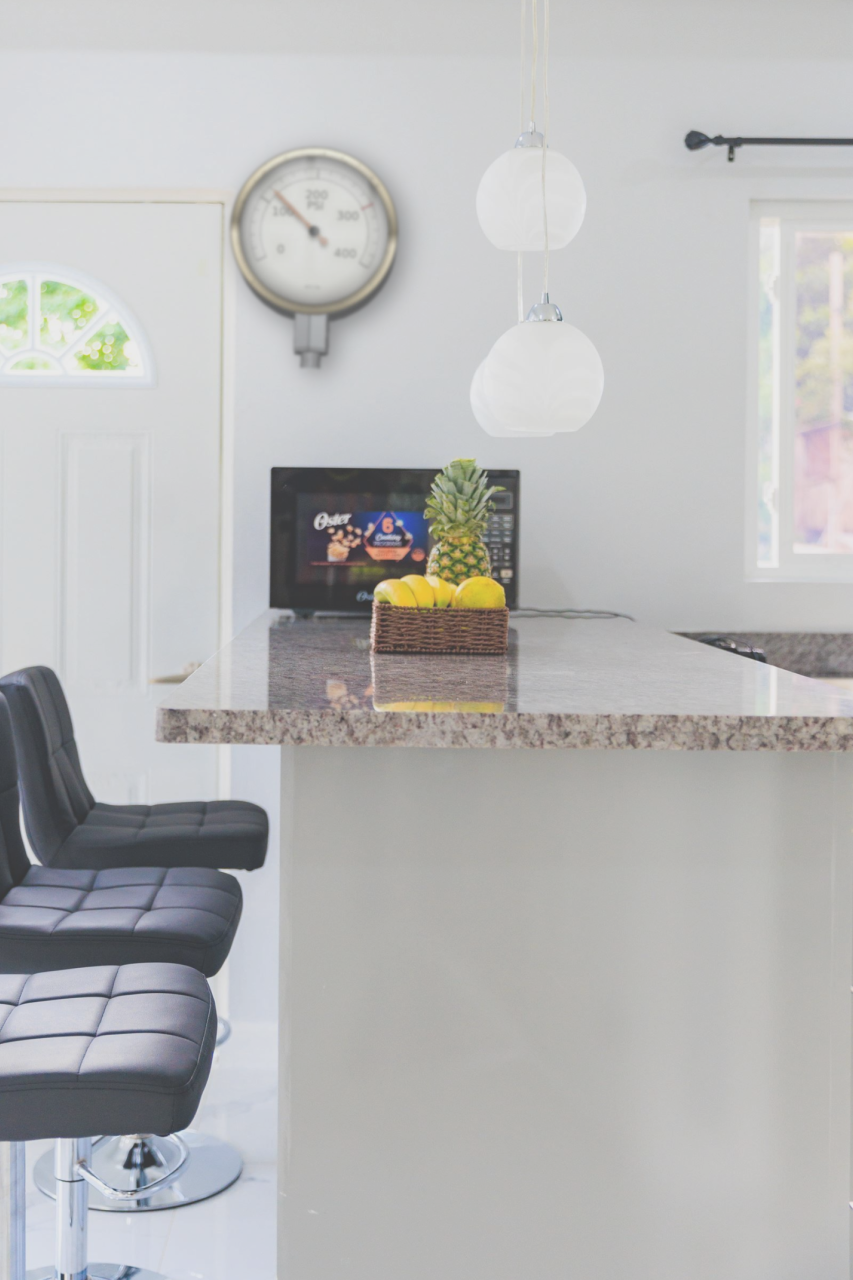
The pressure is psi 120
